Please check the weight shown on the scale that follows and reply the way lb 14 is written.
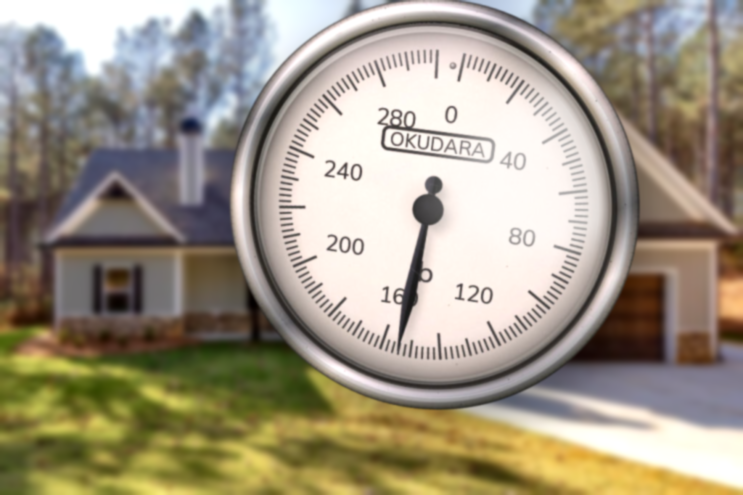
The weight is lb 154
